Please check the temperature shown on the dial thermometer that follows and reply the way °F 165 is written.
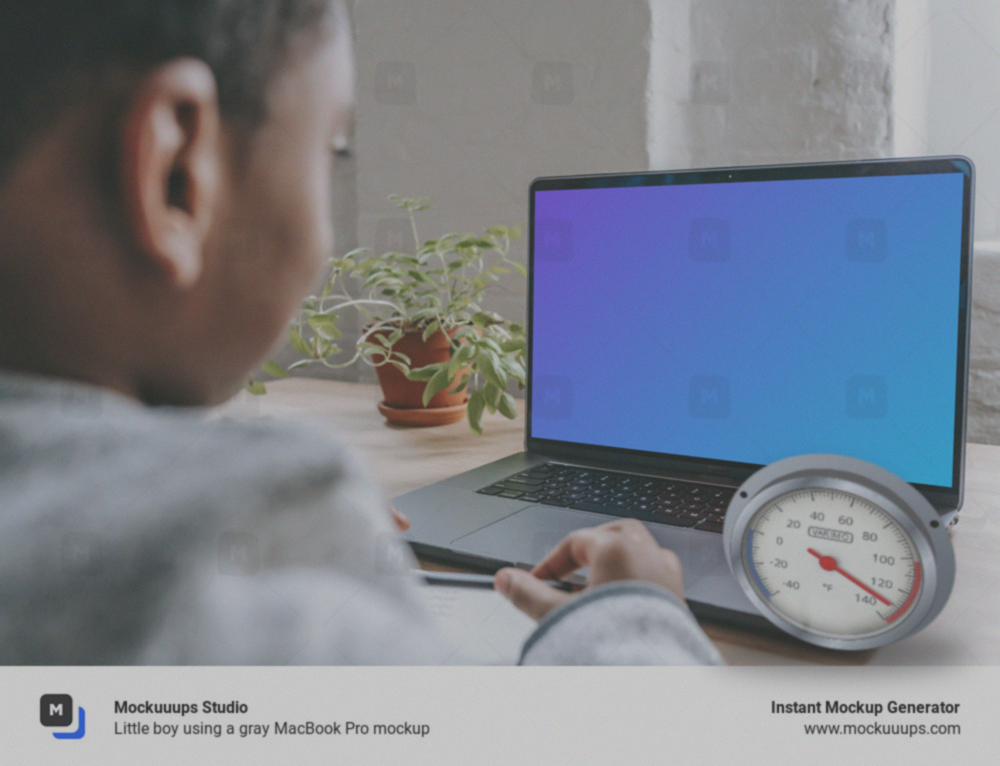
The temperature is °F 130
